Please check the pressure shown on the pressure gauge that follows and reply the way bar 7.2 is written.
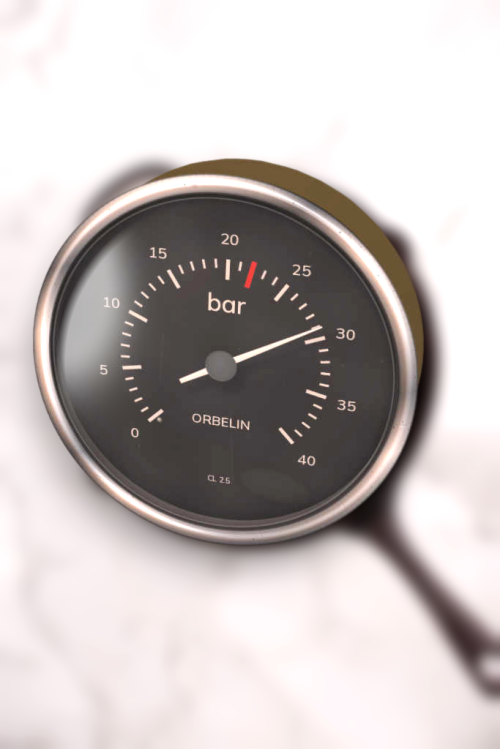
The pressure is bar 29
